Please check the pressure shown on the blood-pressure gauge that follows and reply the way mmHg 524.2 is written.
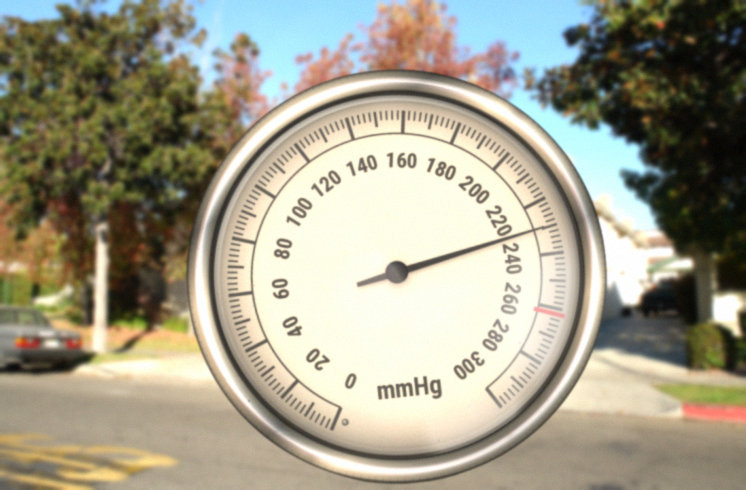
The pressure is mmHg 230
